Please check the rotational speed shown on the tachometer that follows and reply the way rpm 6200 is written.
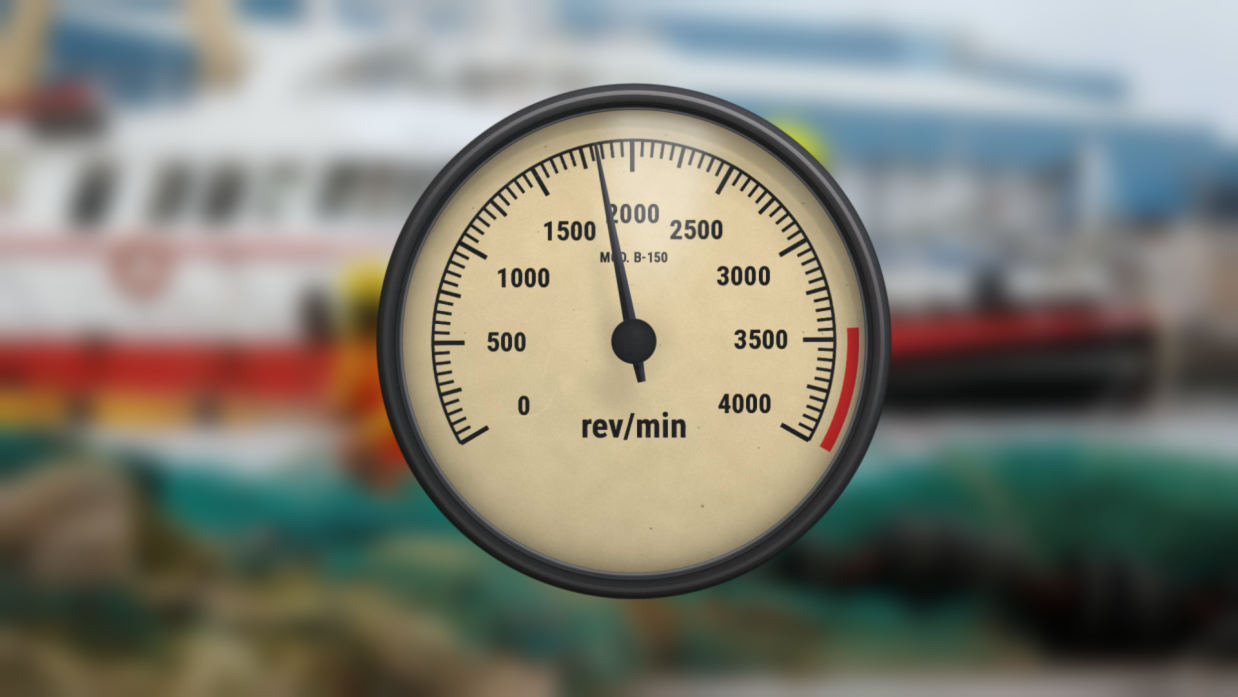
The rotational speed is rpm 1825
